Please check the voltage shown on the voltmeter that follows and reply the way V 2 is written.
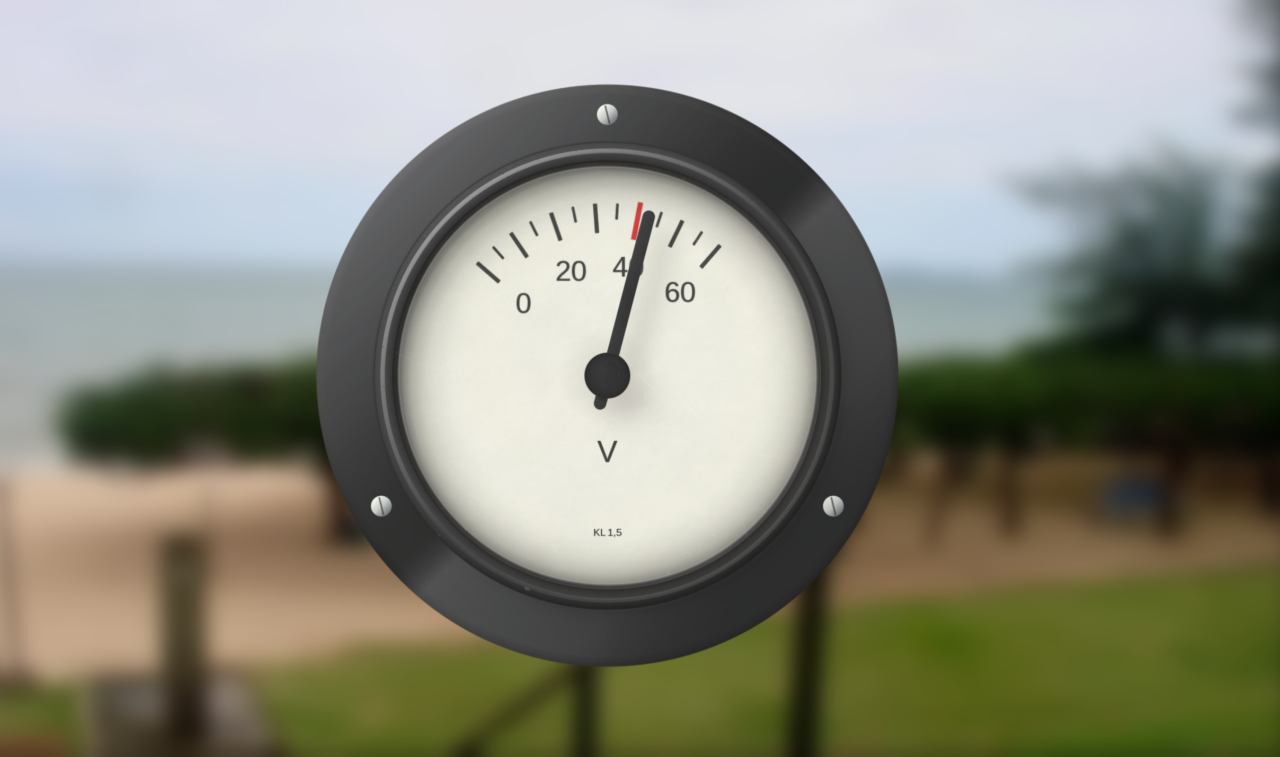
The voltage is V 42.5
